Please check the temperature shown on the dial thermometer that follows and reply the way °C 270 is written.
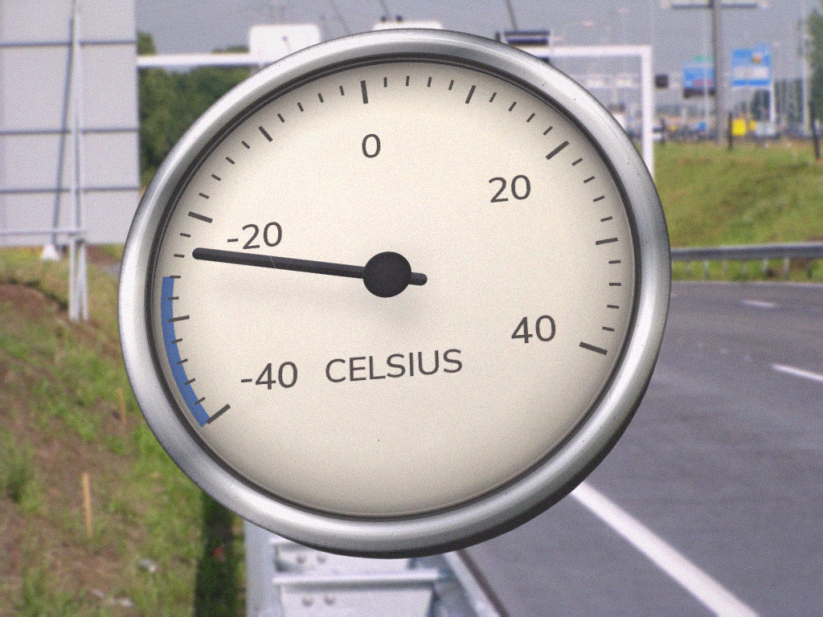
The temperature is °C -24
